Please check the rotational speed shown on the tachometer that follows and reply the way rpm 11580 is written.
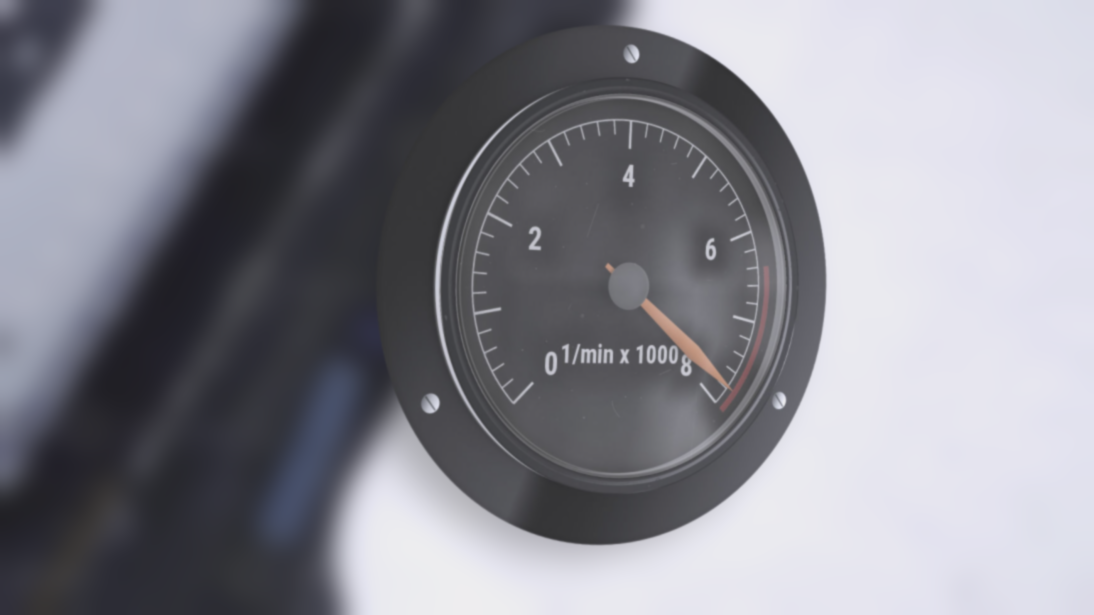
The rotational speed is rpm 7800
